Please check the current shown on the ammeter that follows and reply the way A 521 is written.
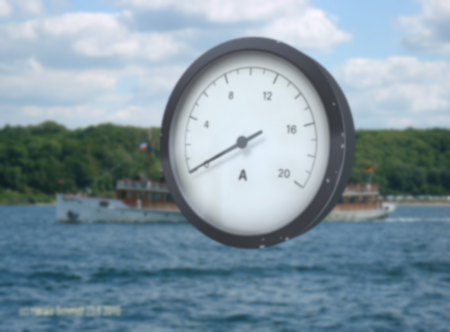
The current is A 0
